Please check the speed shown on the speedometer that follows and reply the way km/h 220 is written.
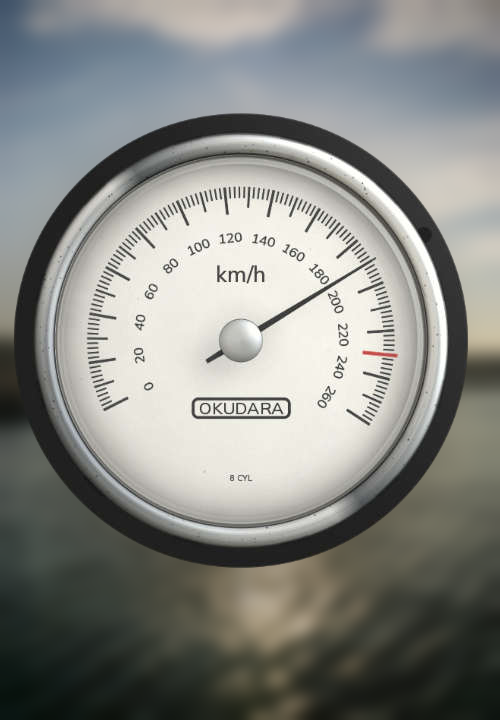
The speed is km/h 190
